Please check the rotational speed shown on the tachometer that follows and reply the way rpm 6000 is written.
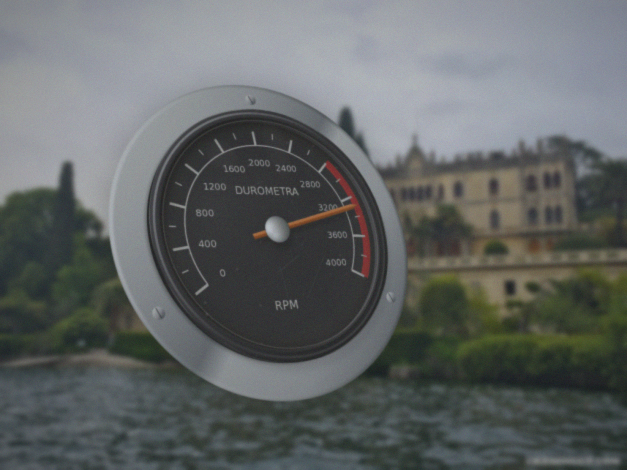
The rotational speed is rpm 3300
